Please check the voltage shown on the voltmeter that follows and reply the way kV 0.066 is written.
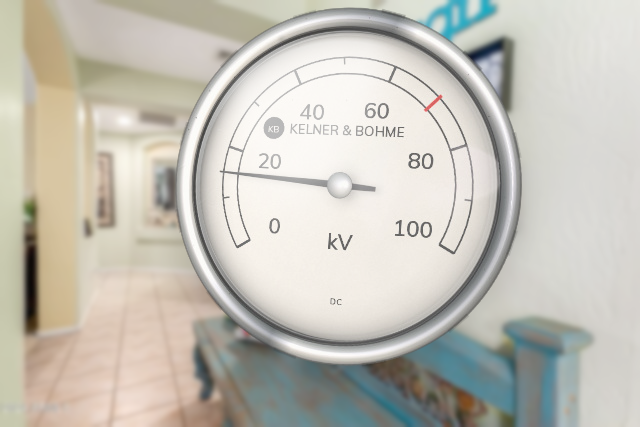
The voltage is kV 15
